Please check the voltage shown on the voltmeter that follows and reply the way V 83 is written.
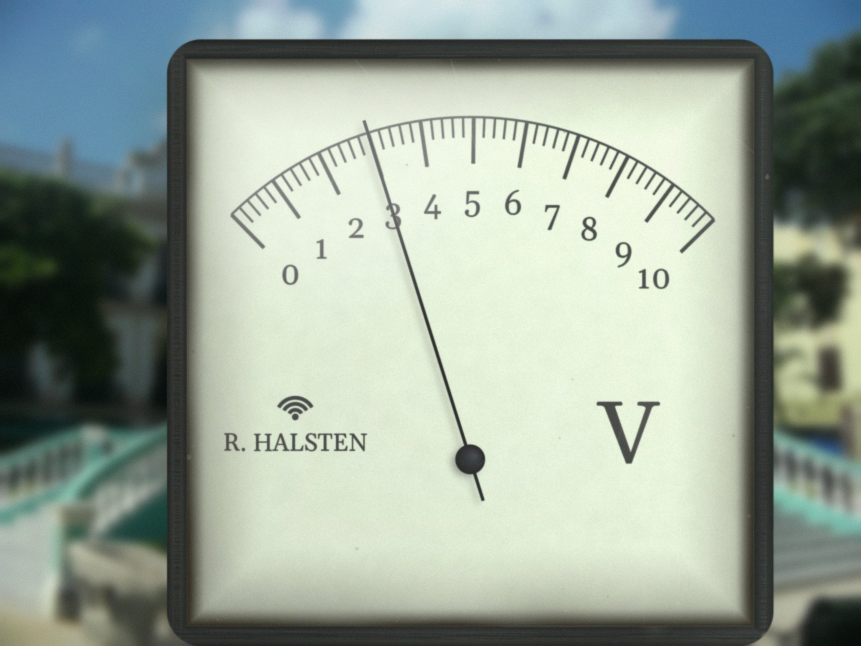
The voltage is V 3
